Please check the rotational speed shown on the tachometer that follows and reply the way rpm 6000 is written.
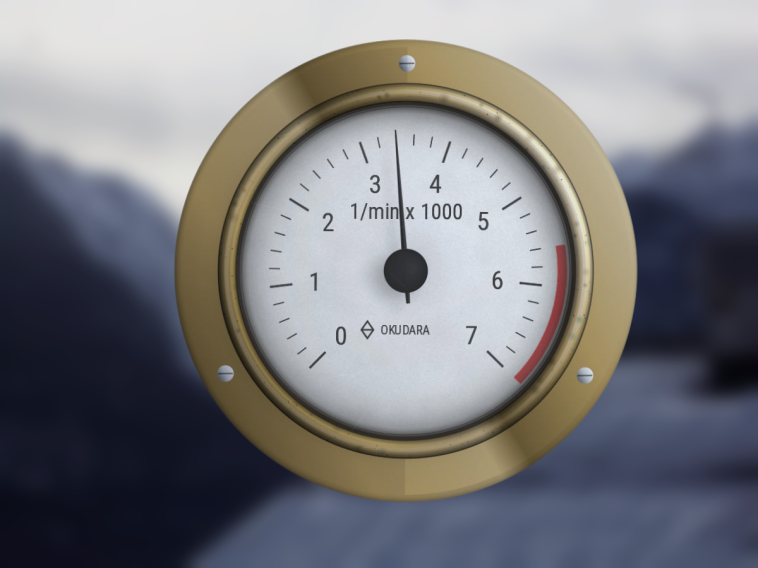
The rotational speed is rpm 3400
